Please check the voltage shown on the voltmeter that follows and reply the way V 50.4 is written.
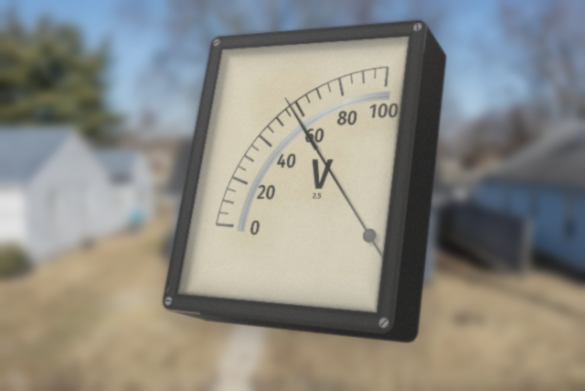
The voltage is V 57.5
